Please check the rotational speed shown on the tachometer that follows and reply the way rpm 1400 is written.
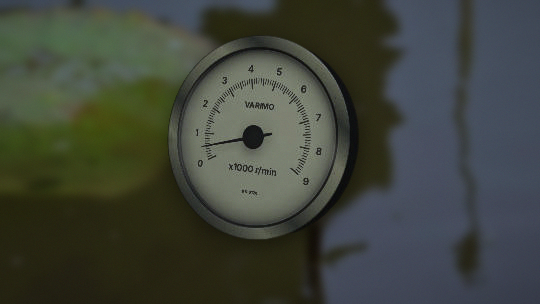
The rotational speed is rpm 500
